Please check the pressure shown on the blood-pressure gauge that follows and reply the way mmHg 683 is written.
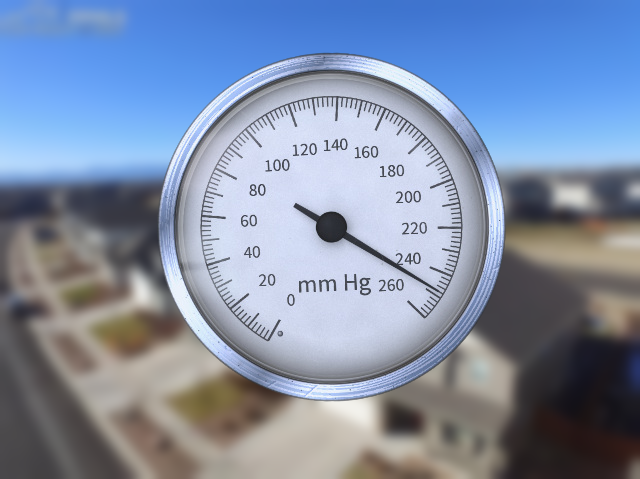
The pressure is mmHg 248
